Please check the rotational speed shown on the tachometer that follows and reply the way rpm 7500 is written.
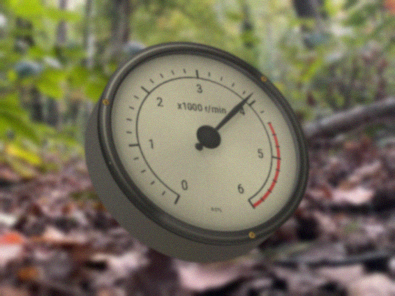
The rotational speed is rpm 3900
